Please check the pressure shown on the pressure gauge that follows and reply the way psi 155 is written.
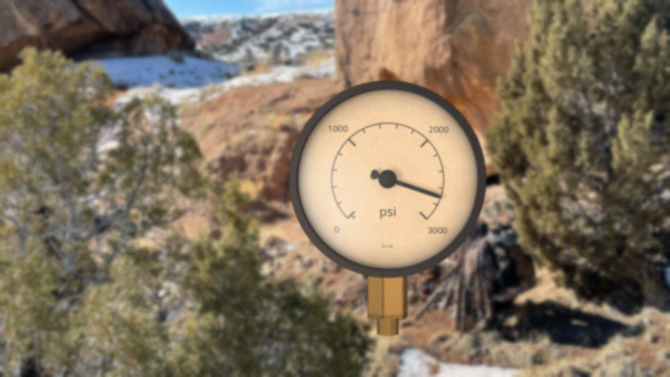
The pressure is psi 2700
